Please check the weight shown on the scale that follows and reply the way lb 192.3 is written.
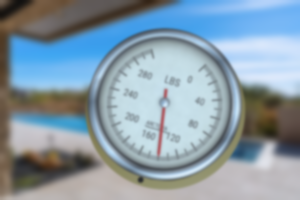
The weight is lb 140
